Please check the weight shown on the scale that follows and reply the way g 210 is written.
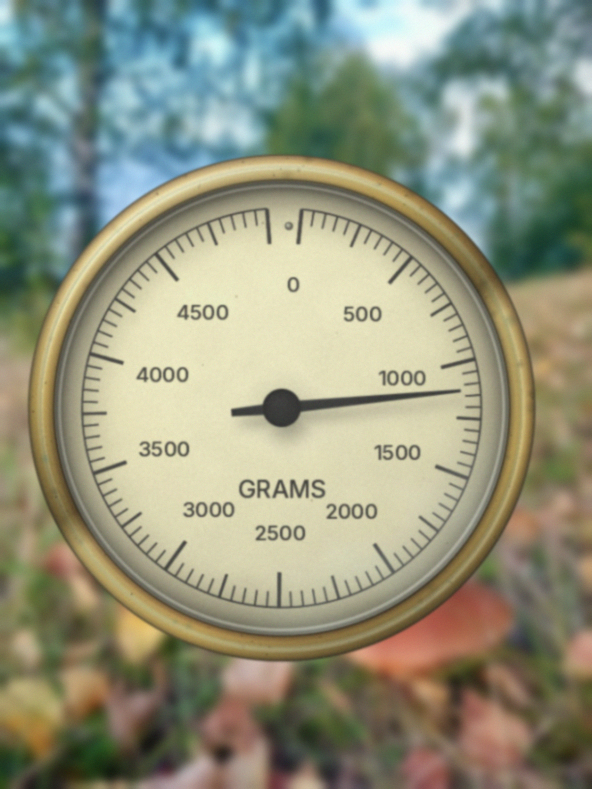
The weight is g 1125
